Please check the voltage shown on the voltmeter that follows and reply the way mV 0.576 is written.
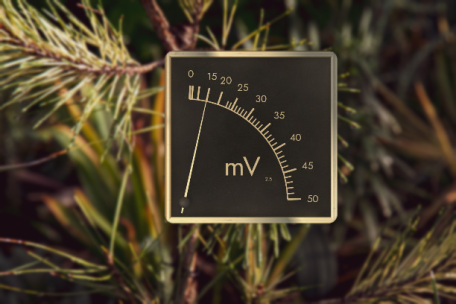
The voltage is mV 15
